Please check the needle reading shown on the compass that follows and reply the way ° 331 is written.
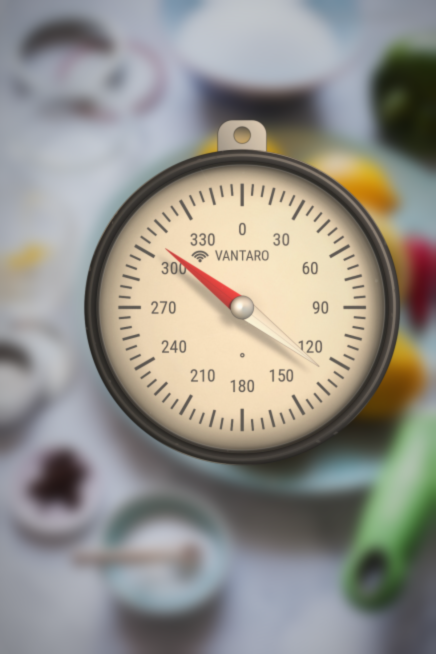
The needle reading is ° 307.5
